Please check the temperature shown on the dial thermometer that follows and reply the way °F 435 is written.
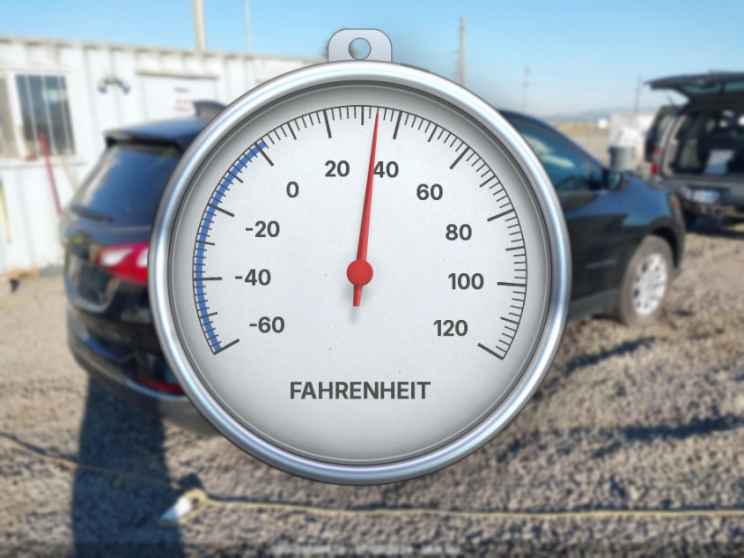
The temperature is °F 34
